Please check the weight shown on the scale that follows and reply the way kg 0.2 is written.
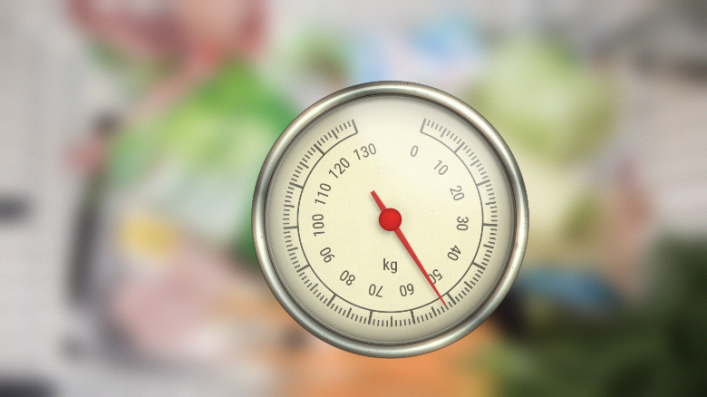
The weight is kg 52
